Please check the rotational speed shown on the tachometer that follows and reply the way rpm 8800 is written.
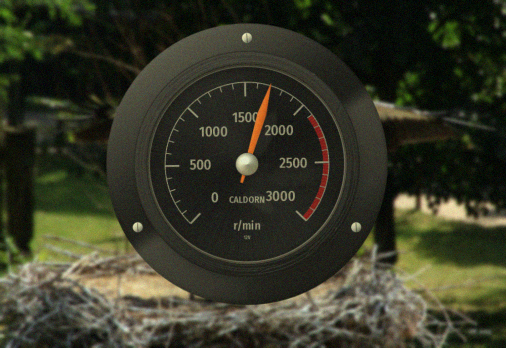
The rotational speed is rpm 1700
